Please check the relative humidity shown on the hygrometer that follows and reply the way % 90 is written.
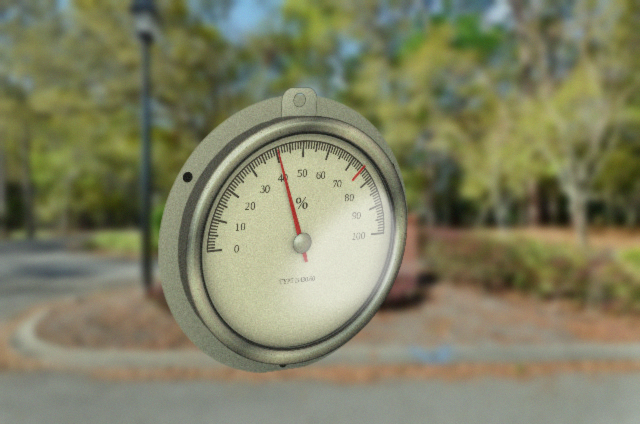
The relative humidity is % 40
